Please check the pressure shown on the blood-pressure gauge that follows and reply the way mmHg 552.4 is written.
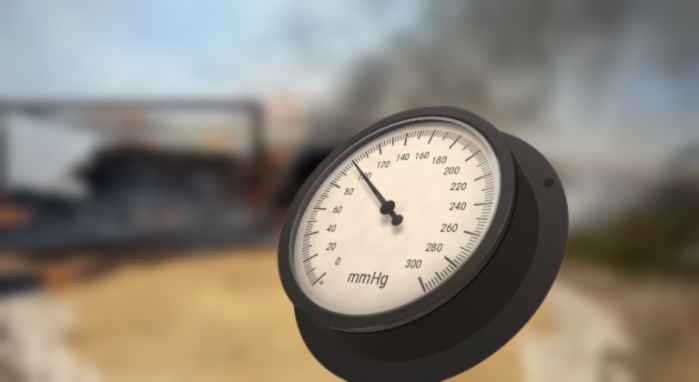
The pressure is mmHg 100
